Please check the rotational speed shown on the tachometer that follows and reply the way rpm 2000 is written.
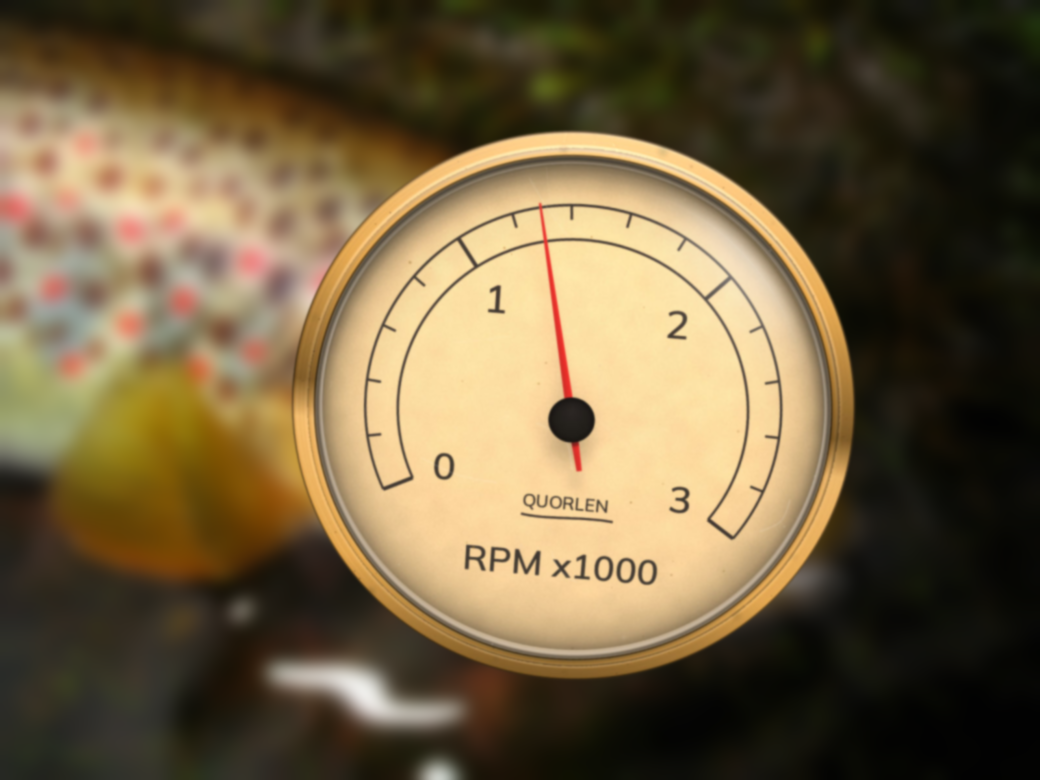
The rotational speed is rpm 1300
